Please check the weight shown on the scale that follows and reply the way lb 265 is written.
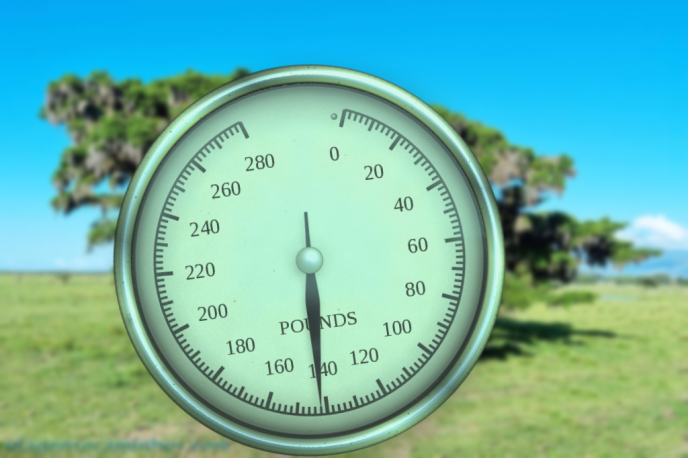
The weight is lb 142
